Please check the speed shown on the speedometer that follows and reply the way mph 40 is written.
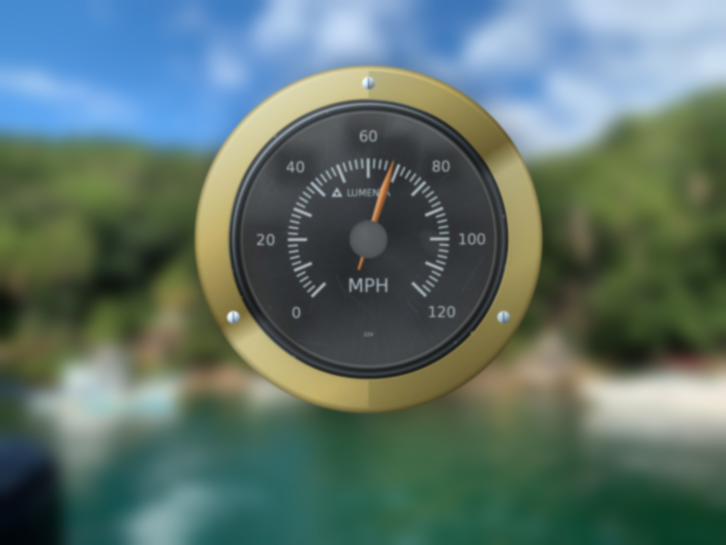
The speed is mph 68
